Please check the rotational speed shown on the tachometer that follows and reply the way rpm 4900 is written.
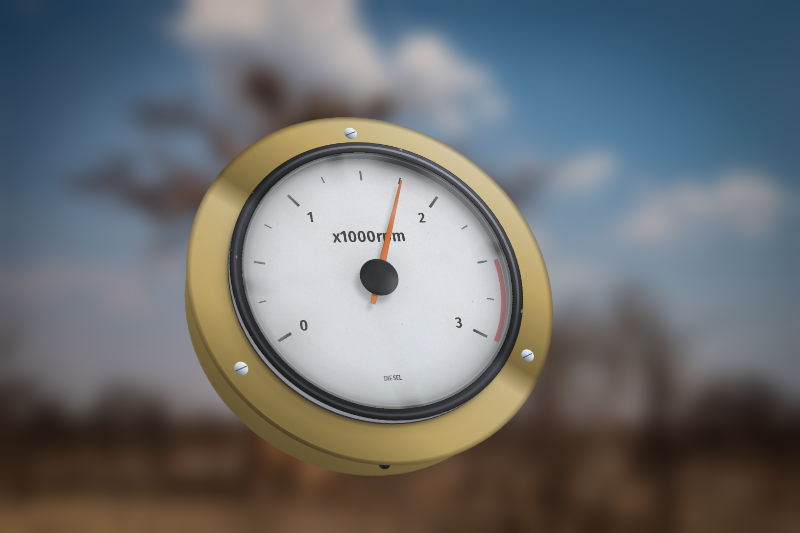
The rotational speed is rpm 1750
